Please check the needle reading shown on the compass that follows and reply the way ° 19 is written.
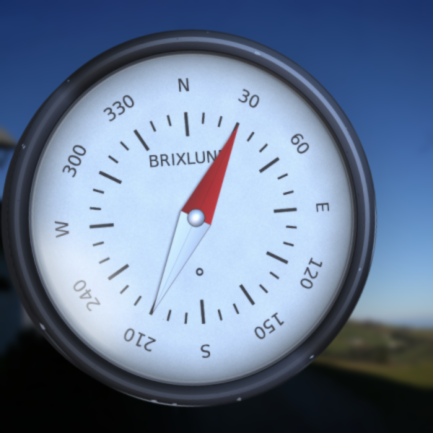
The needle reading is ° 30
